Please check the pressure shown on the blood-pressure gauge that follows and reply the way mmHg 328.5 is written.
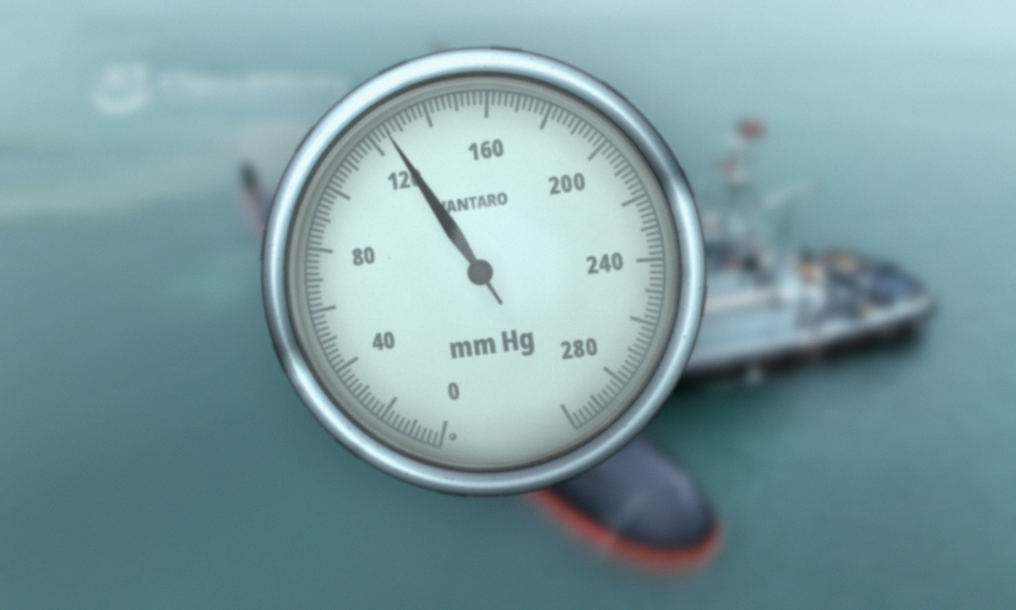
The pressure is mmHg 126
